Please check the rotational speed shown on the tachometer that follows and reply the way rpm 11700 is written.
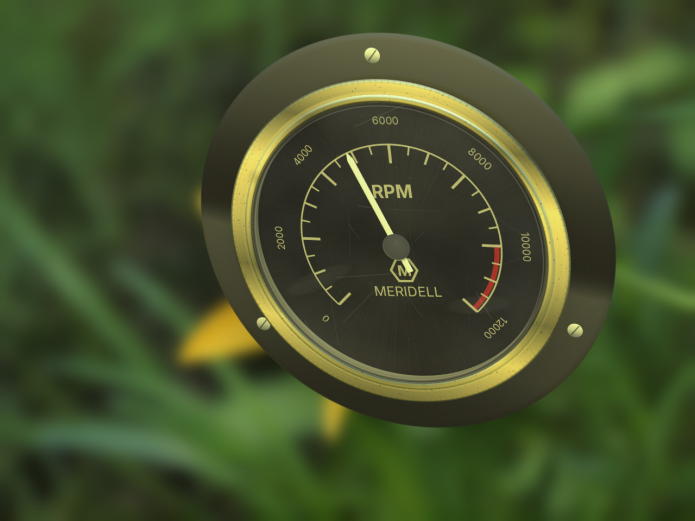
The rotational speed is rpm 5000
